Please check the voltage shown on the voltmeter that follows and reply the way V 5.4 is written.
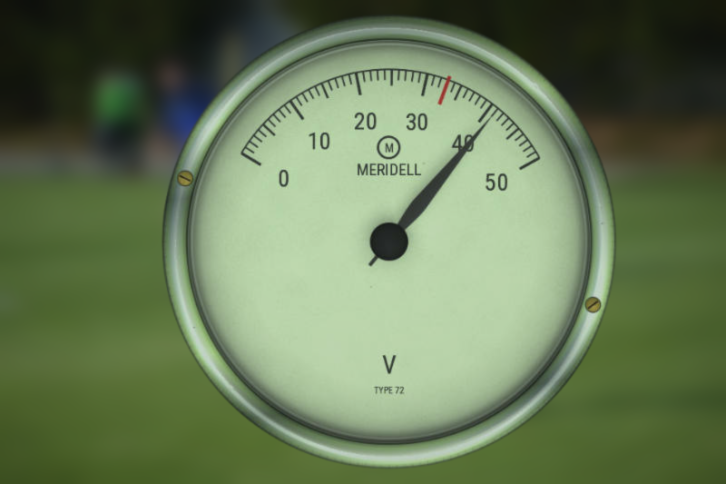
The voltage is V 41
